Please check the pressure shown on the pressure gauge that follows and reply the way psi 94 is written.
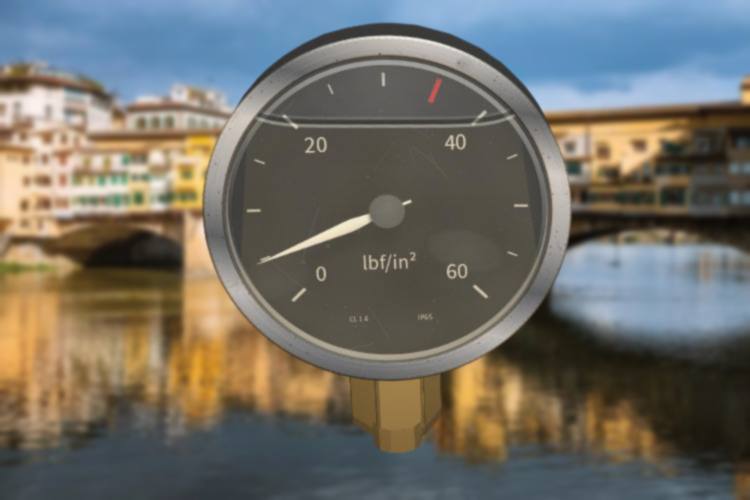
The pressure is psi 5
